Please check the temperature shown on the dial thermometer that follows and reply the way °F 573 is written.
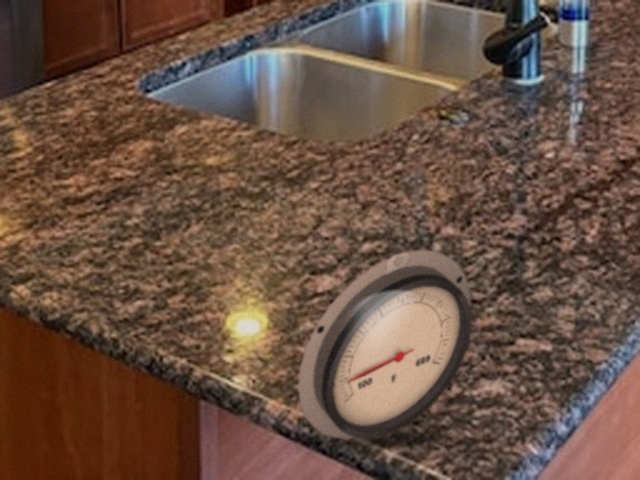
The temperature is °F 150
